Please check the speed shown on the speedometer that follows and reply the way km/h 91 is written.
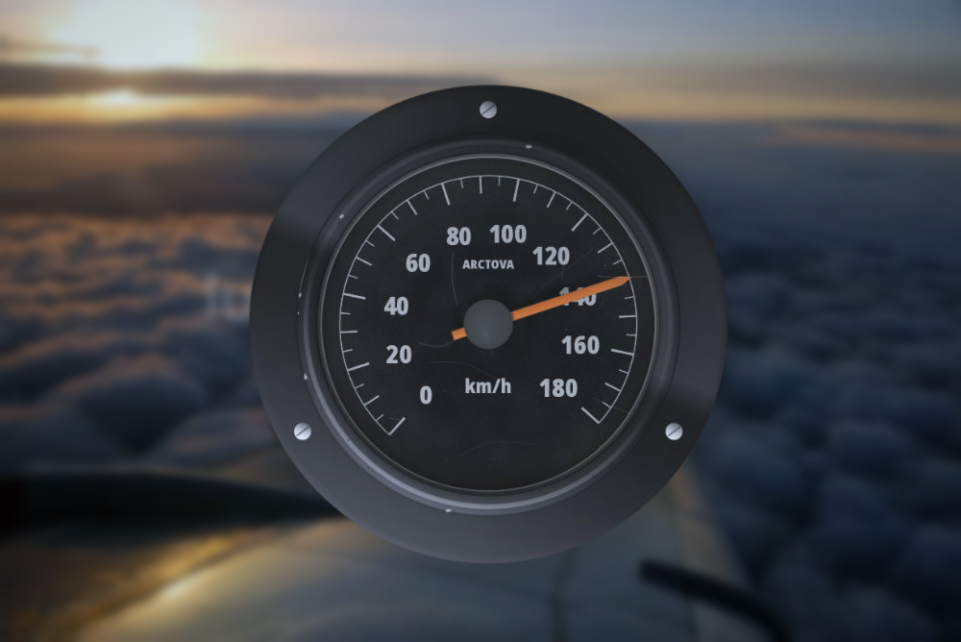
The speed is km/h 140
